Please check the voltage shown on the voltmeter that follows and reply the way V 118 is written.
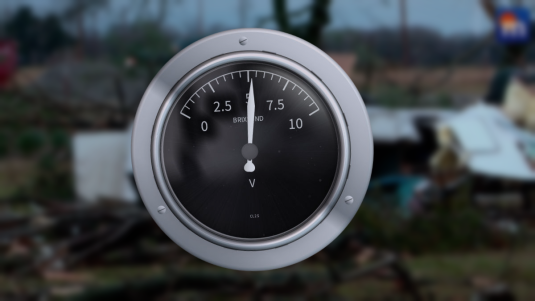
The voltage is V 5.25
